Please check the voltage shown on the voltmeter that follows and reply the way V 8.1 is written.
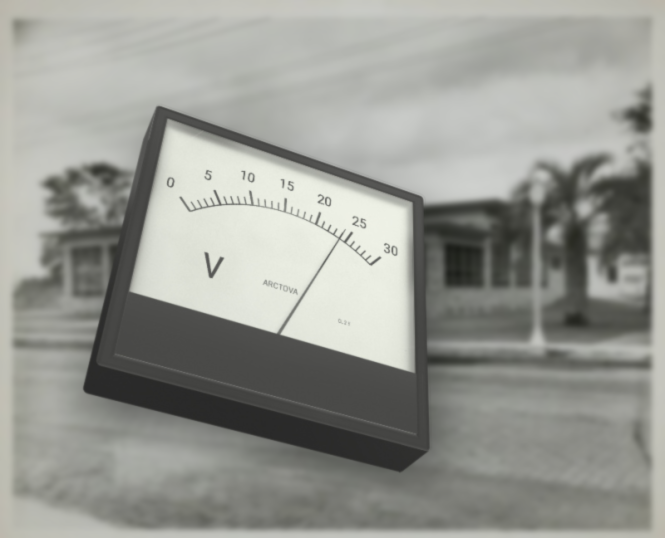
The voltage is V 24
